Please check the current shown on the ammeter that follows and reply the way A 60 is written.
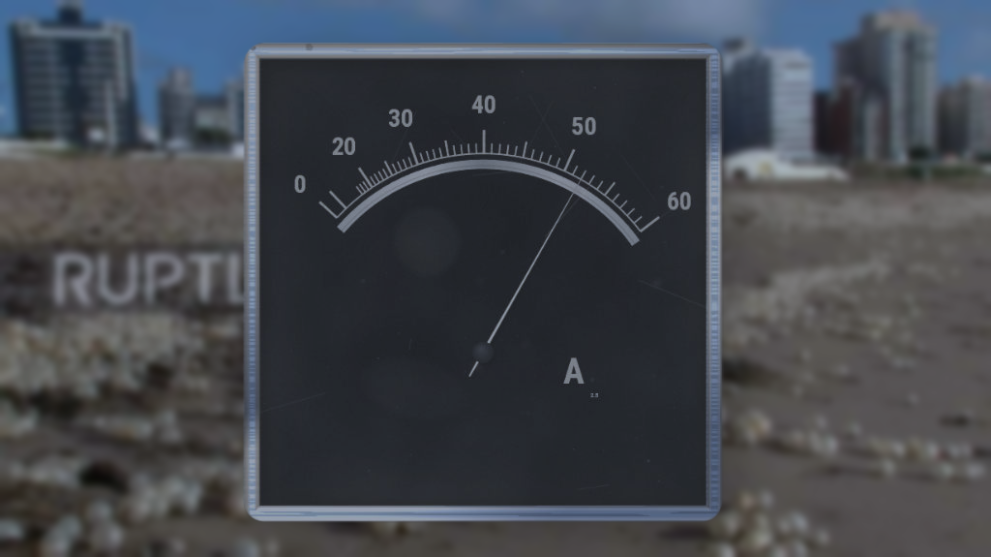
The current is A 52
